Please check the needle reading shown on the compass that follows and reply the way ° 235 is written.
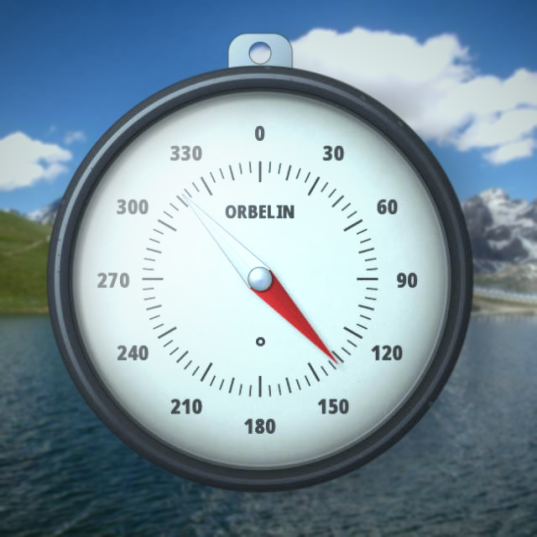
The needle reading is ° 137.5
